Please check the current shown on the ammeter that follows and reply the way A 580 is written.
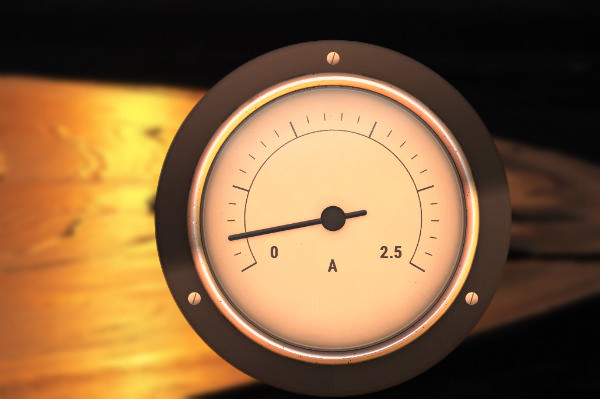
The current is A 0.2
